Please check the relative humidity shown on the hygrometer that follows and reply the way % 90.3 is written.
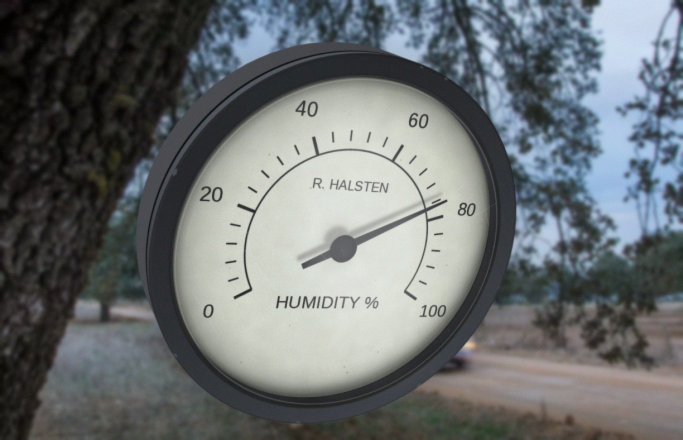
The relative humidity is % 76
